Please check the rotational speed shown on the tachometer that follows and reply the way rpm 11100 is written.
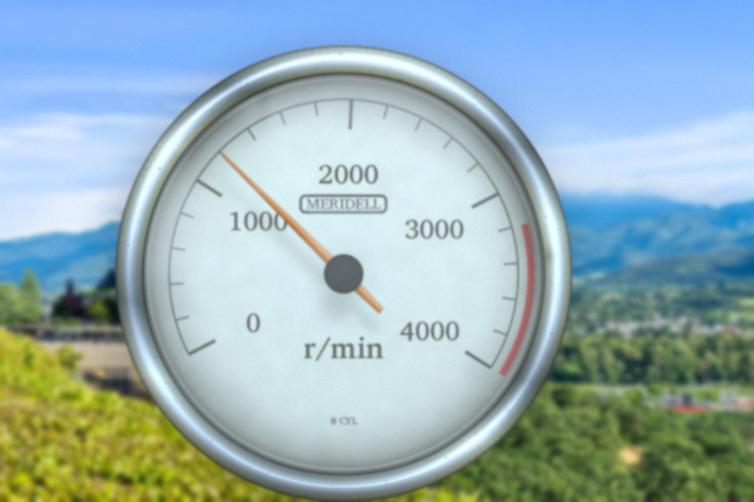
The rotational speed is rpm 1200
